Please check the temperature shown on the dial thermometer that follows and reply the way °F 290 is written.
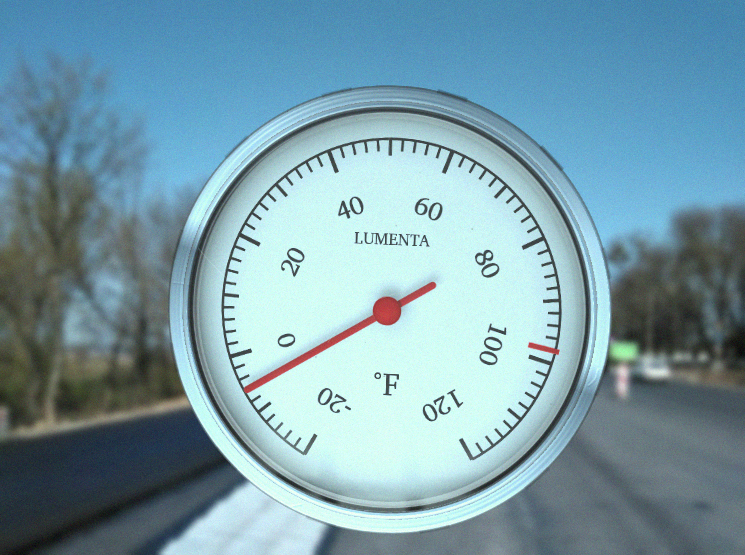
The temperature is °F -6
